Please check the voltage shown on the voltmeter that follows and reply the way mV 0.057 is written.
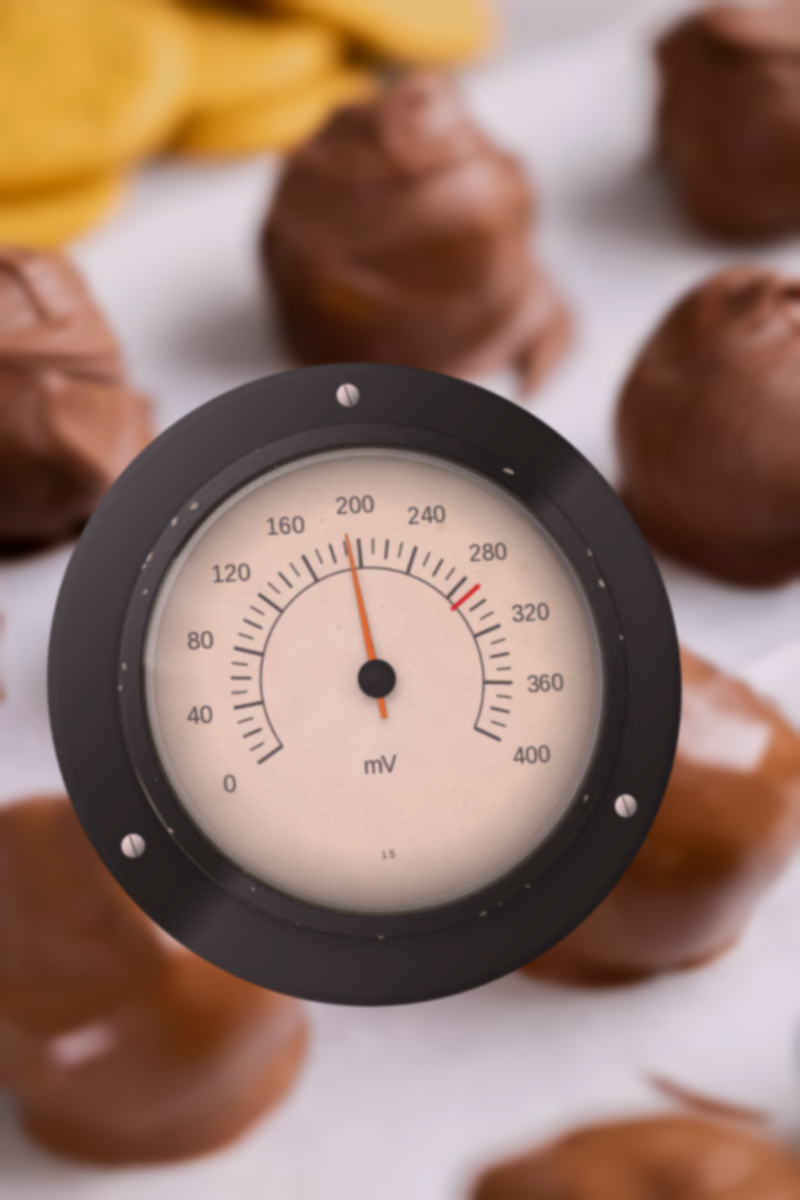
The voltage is mV 190
